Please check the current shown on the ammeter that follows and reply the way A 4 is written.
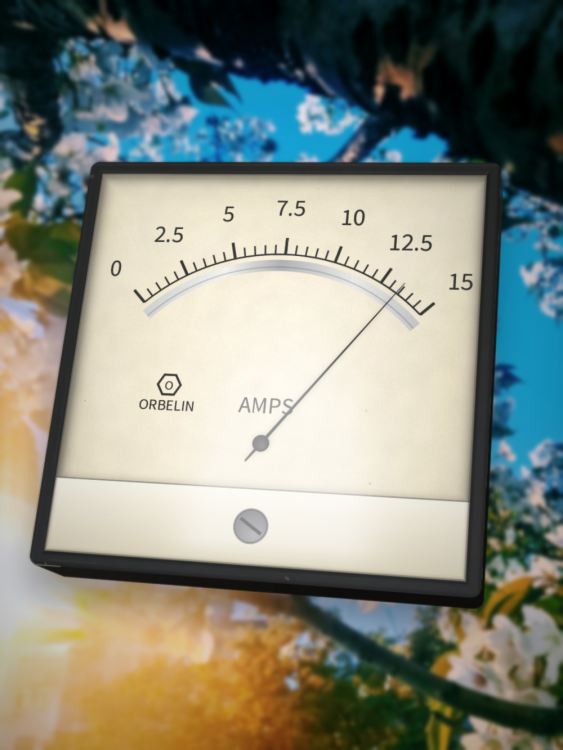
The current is A 13.5
